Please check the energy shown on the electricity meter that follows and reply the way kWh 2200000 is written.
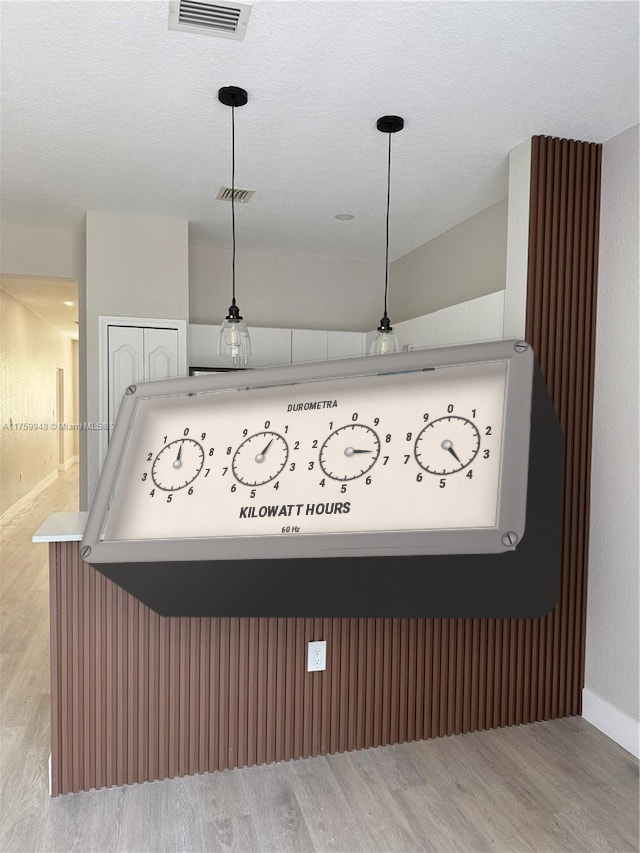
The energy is kWh 74
